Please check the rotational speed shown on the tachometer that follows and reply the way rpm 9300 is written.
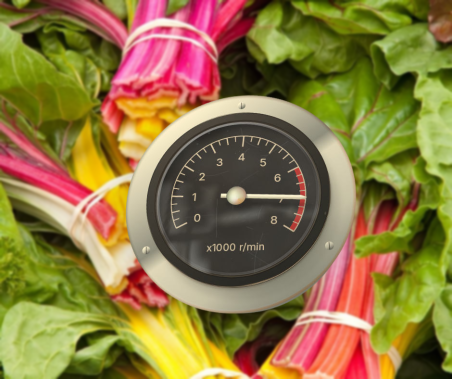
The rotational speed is rpm 7000
